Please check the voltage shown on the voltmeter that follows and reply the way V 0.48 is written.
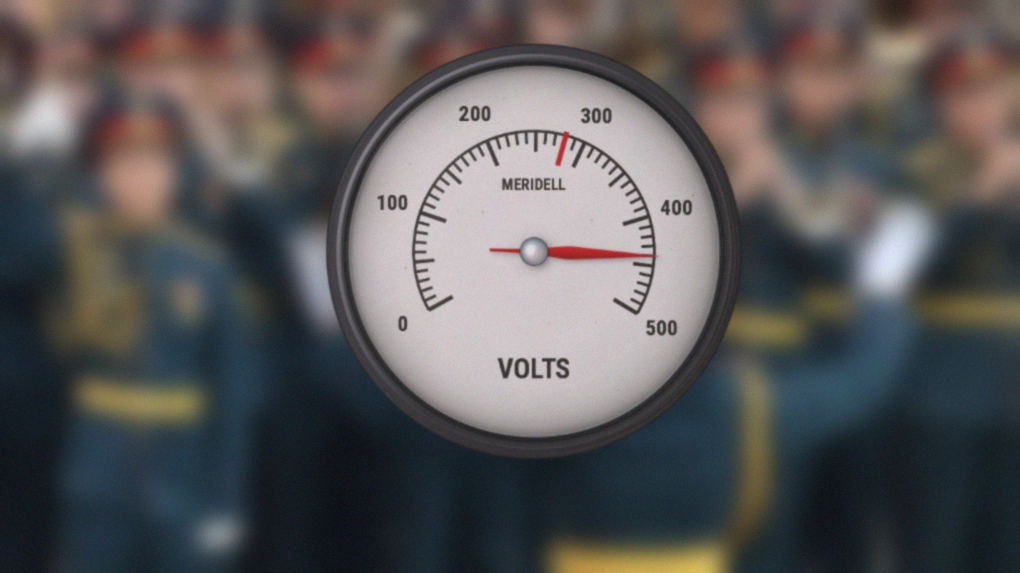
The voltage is V 440
